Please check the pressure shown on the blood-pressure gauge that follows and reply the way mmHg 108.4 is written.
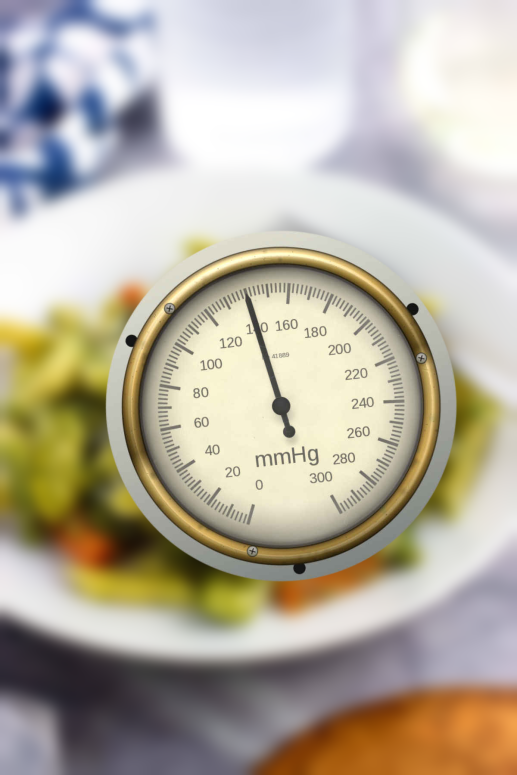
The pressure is mmHg 140
